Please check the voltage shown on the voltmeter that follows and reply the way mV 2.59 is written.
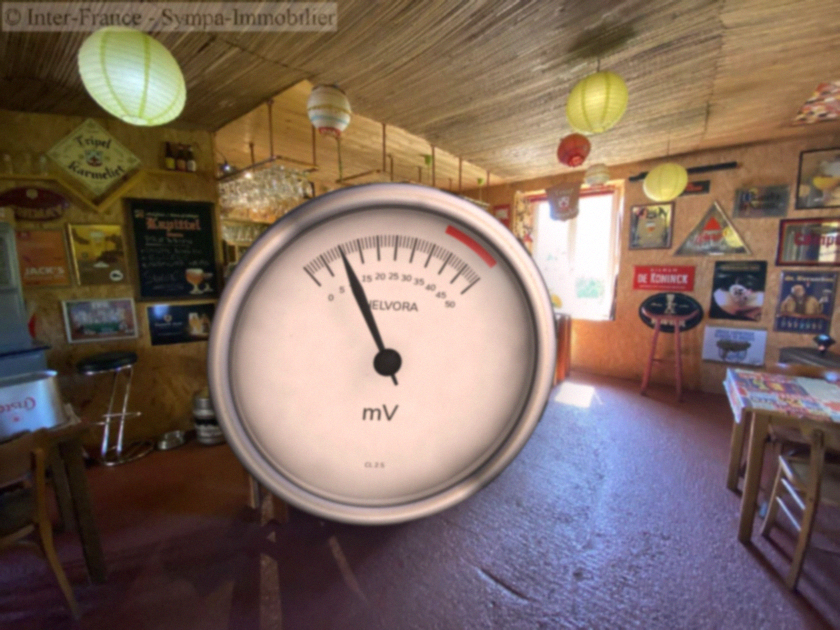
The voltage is mV 10
